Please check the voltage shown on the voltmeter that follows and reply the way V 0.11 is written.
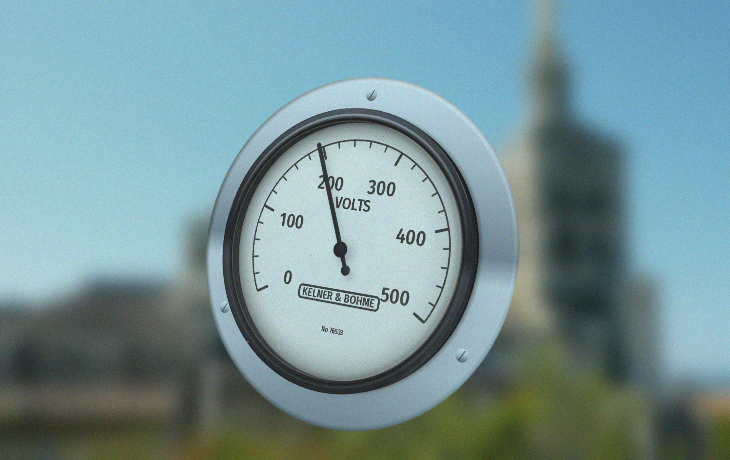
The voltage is V 200
